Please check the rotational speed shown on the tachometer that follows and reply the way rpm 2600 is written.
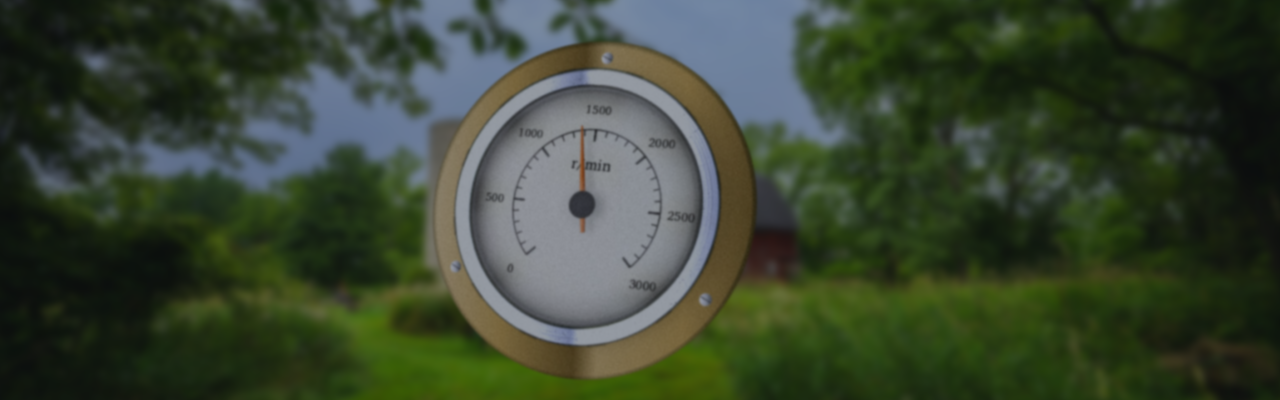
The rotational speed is rpm 1400
